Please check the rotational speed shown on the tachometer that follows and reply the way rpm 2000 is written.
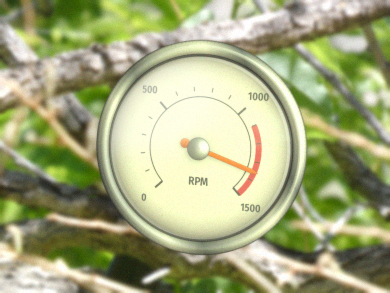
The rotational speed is rpm 1350
